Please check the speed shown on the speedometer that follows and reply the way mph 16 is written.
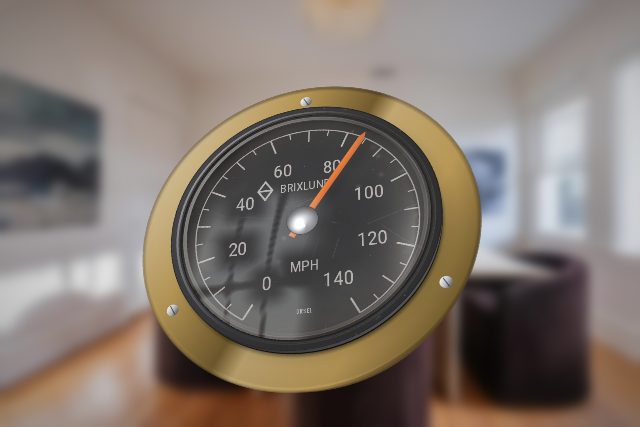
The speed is mph 85
